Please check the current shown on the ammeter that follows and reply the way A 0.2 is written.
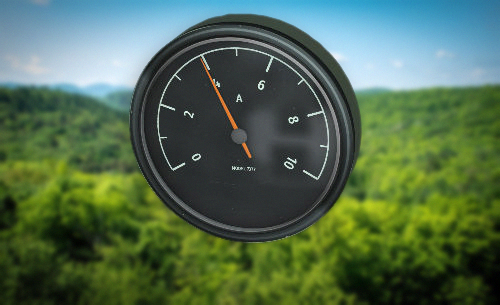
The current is A 4
